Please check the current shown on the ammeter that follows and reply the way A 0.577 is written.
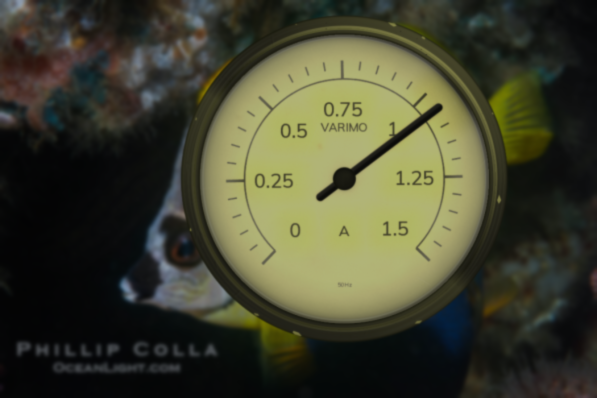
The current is A 1.05
